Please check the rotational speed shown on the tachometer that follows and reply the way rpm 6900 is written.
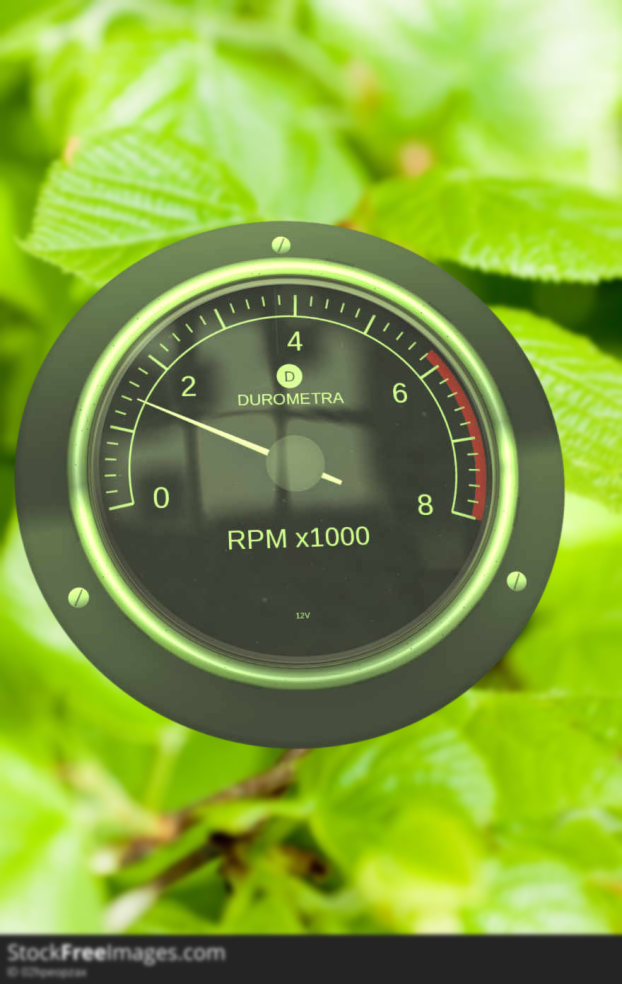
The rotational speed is rpm 1400
